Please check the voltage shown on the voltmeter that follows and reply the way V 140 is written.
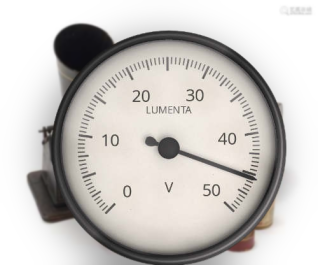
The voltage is V 45.5
